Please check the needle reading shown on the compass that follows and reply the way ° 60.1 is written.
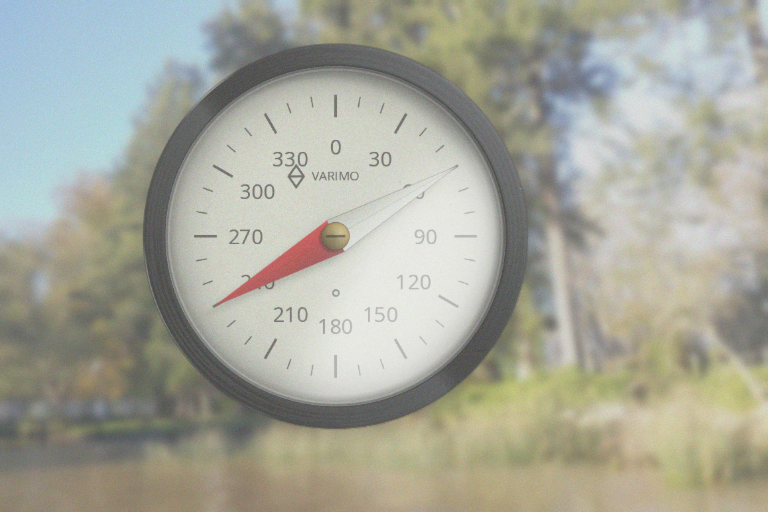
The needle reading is ° 240
